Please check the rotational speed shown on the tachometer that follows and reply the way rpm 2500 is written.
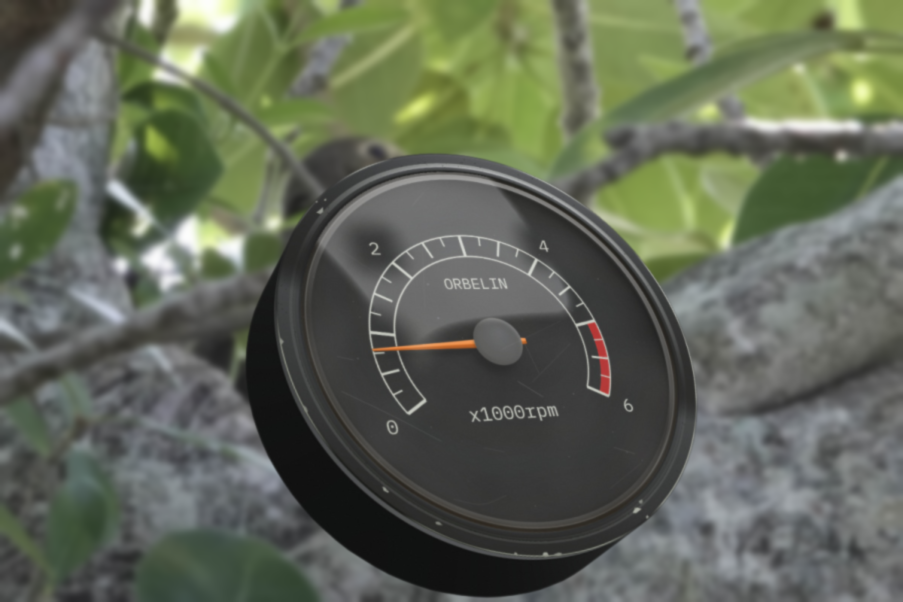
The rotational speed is rpm 750
